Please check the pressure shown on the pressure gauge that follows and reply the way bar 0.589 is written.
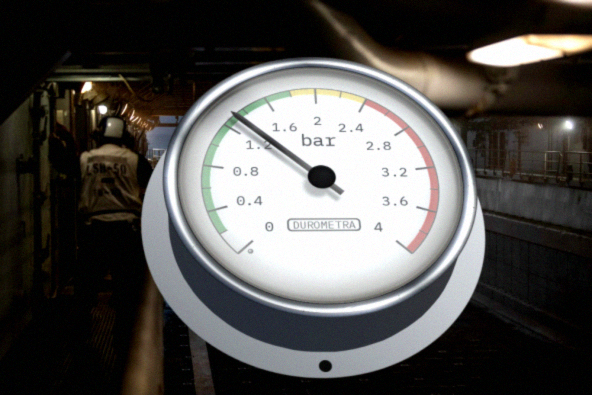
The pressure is bar 1.3
